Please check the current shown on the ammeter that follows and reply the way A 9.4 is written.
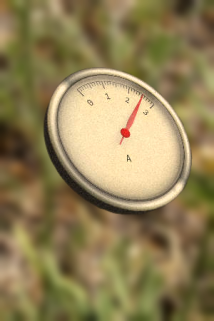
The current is A 2.5
